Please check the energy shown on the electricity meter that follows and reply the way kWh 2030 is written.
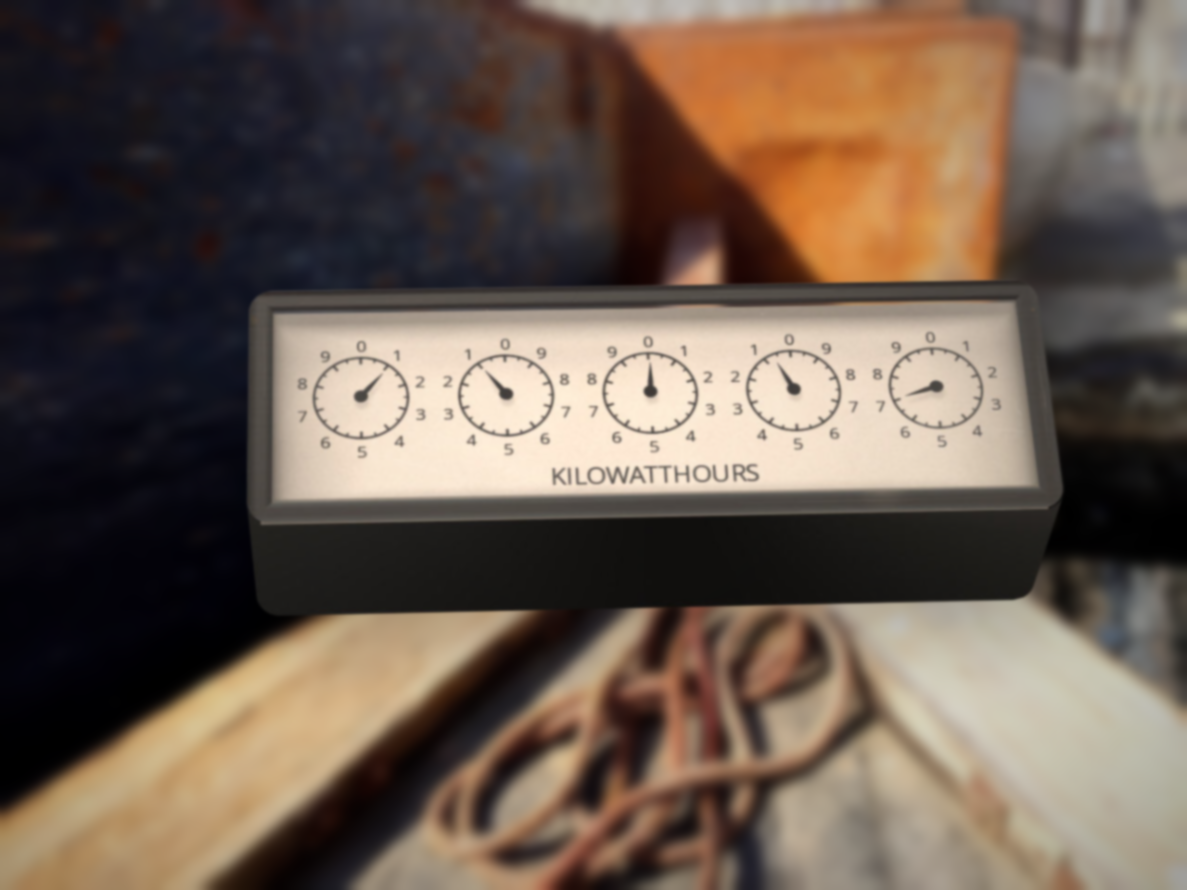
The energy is kWh 11007
